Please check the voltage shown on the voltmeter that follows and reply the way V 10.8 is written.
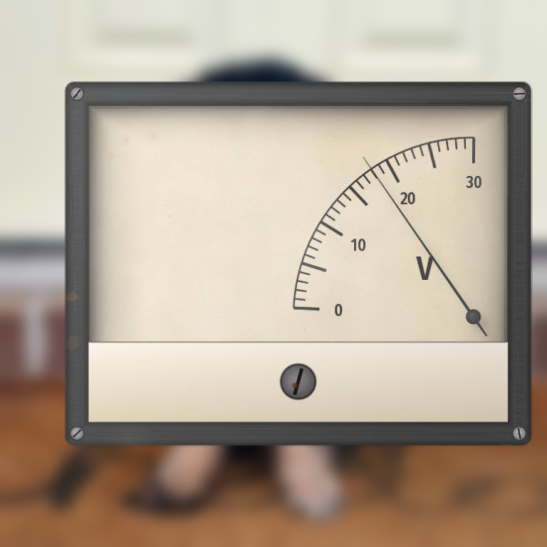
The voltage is V 18
